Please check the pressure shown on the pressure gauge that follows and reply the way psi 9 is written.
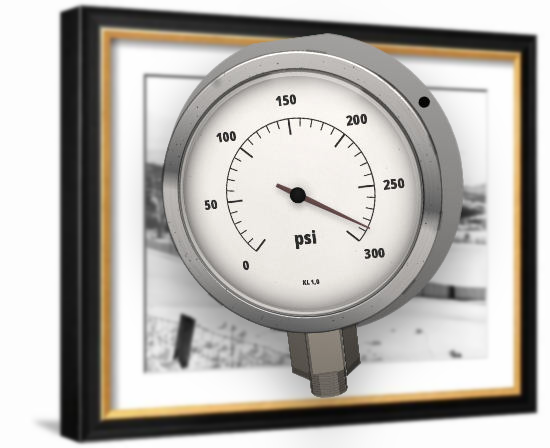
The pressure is psi 285
